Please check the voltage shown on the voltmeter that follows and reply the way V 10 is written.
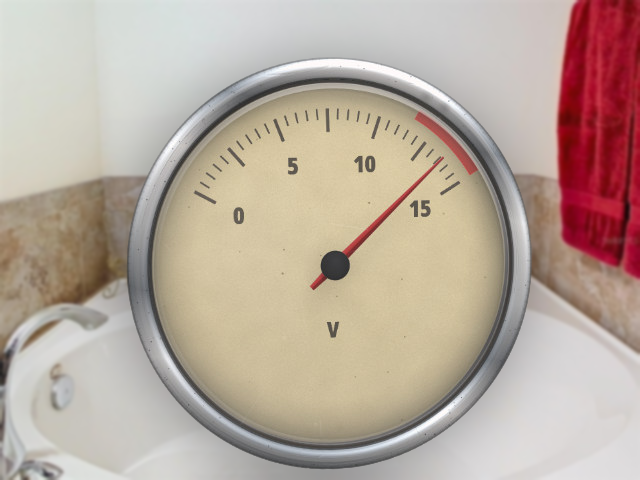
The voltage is V 13.5
